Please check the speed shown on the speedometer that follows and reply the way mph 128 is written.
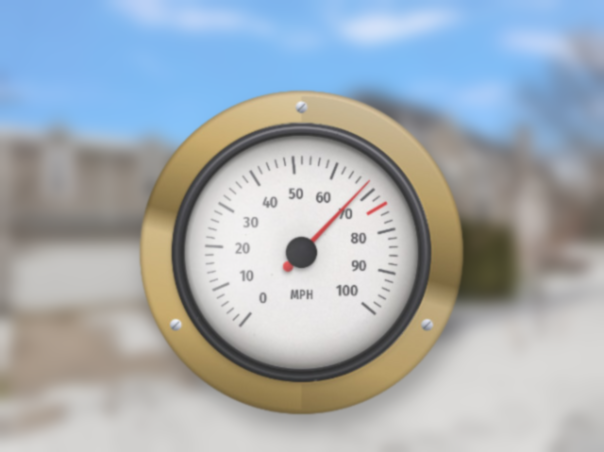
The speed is mph 68
